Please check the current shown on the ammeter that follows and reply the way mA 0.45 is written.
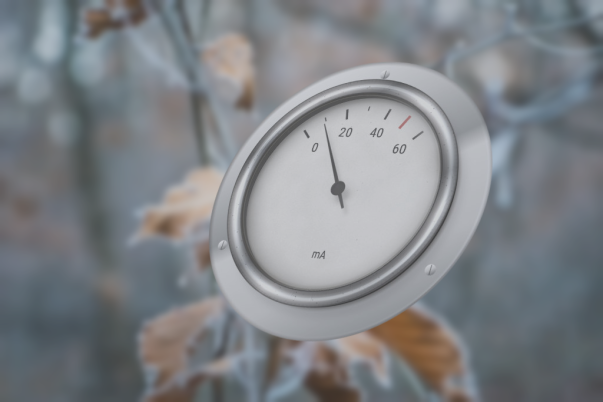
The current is mA 10
